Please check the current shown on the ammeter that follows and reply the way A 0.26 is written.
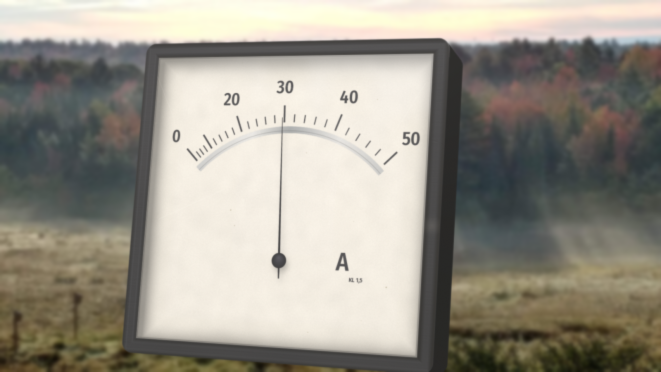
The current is A 30
